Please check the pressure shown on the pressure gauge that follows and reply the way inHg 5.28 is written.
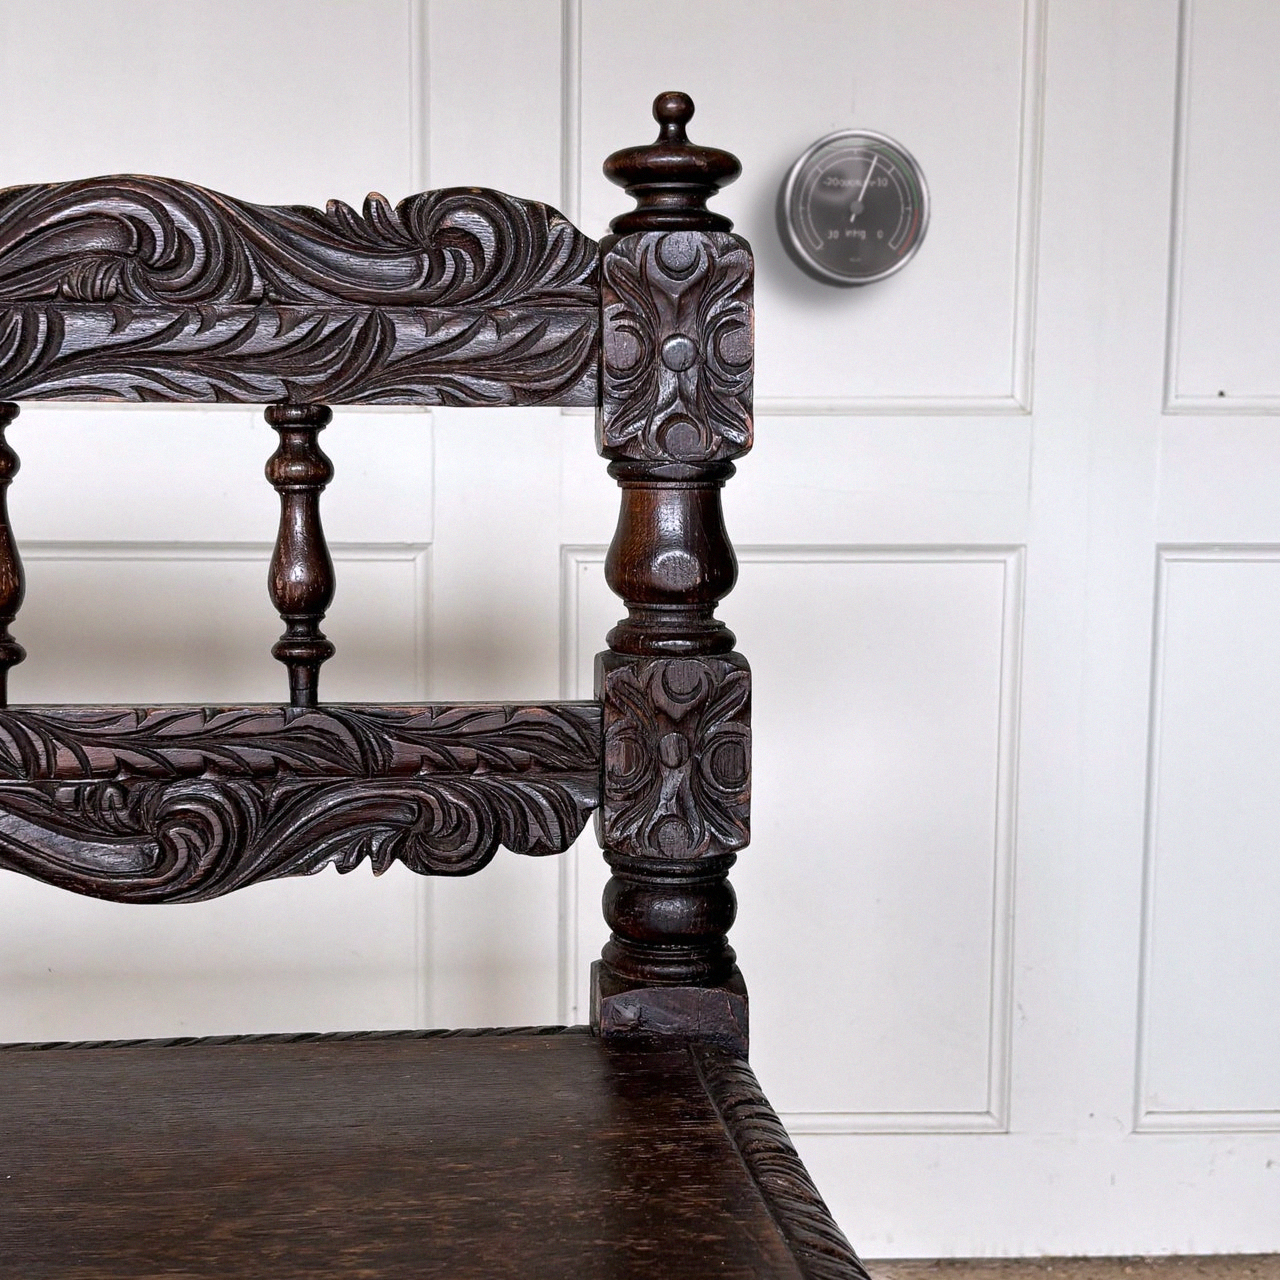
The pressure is inHg -12.5
